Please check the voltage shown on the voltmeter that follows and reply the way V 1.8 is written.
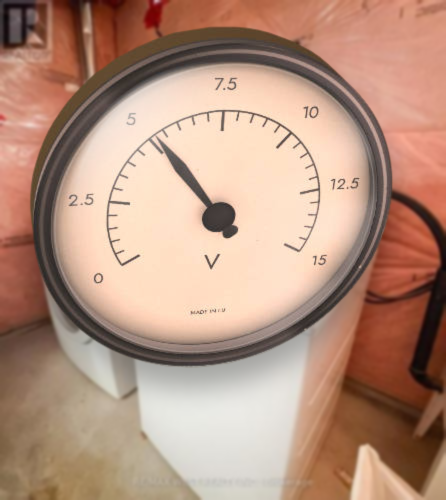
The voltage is V 5.25
